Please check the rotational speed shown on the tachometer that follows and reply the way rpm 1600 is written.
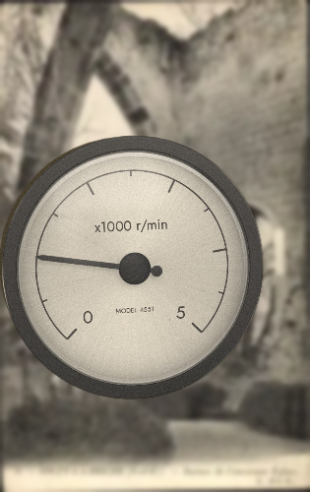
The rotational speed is rpm 1000
